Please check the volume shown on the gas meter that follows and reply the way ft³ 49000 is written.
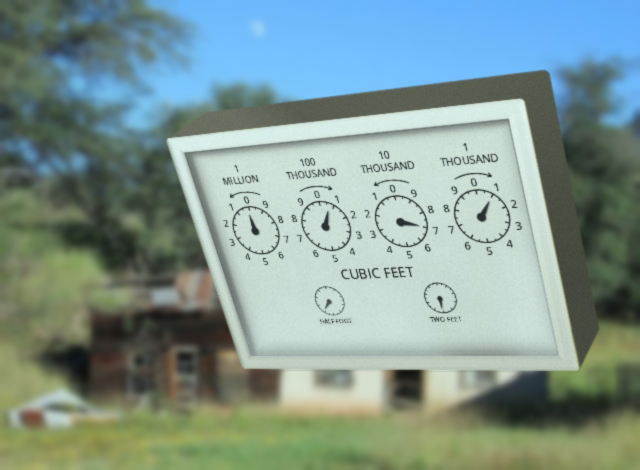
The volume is ft³ 7100
